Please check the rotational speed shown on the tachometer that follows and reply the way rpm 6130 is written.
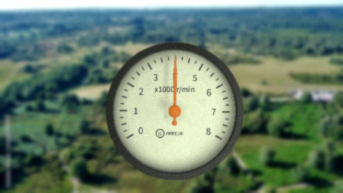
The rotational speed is rpm 4000
